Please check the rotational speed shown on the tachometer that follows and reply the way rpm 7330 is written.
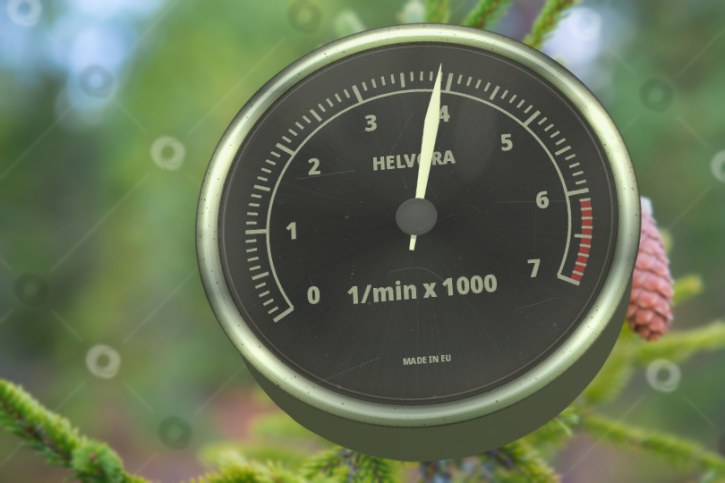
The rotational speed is rpm 3900
